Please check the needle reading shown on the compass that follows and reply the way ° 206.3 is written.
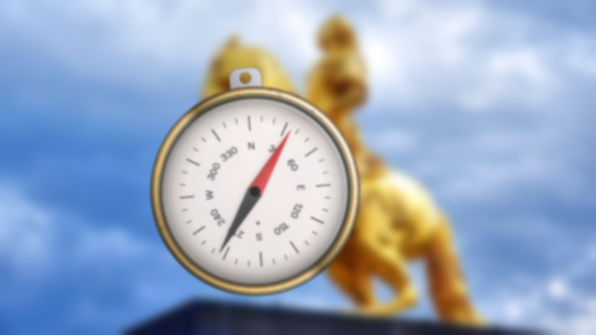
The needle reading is ° 35
